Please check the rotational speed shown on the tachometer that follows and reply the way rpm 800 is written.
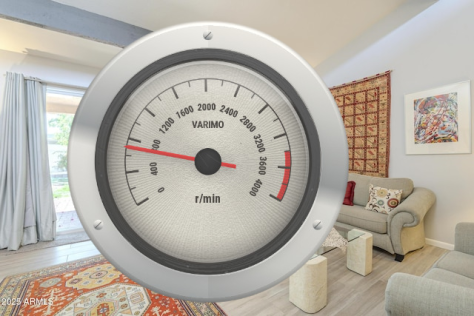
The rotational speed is rpm 700
